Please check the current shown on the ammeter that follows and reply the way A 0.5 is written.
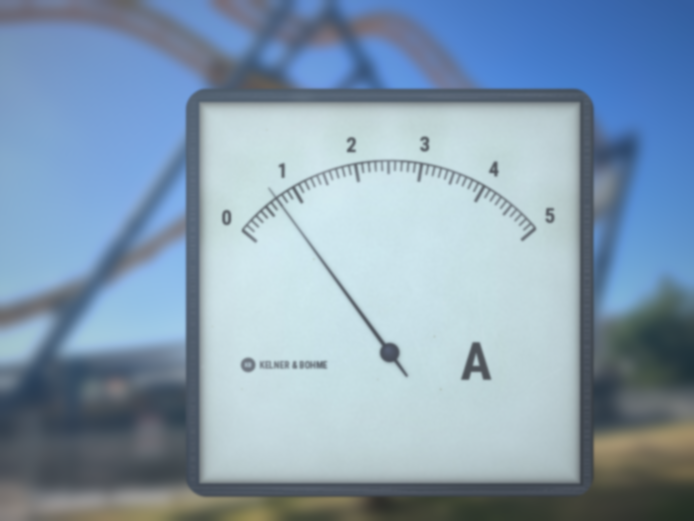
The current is A 0.7
